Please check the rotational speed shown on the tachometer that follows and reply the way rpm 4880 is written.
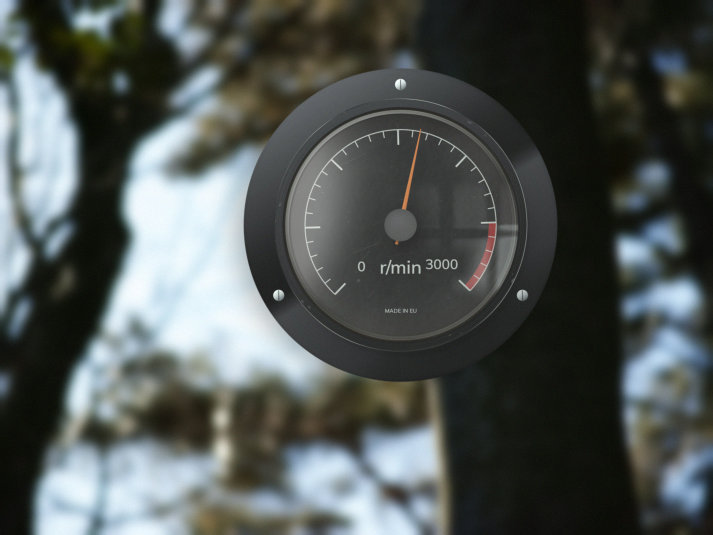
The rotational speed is rpm 1650
